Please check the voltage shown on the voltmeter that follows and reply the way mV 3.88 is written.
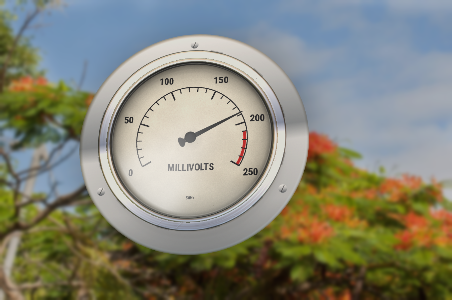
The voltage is mV 190
